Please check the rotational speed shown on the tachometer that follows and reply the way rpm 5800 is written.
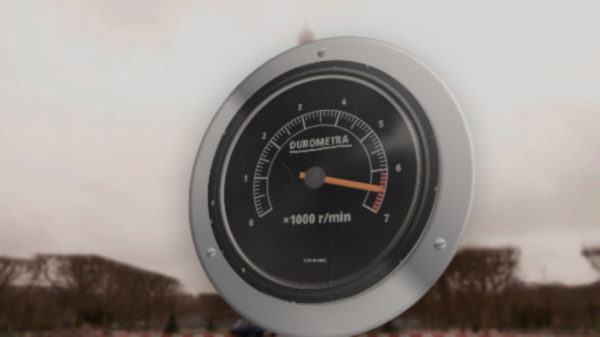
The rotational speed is rpm 6500
